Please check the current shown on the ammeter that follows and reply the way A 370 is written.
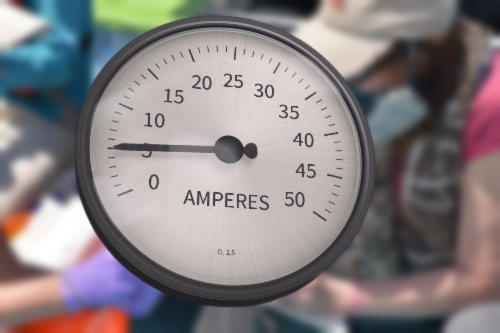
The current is A 5
